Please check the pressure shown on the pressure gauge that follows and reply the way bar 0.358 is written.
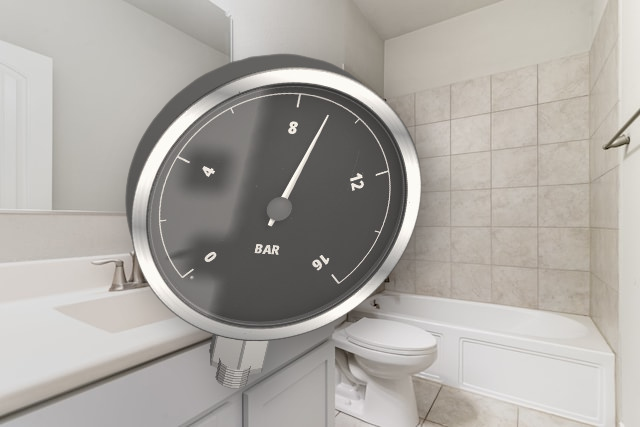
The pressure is bar 9
